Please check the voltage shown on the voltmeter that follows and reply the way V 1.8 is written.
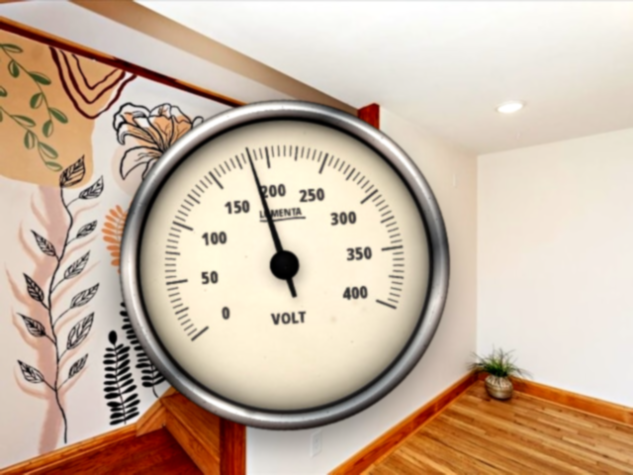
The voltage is V 185
